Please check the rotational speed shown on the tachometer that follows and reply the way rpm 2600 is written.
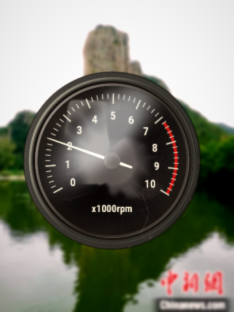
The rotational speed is rpm 2000
